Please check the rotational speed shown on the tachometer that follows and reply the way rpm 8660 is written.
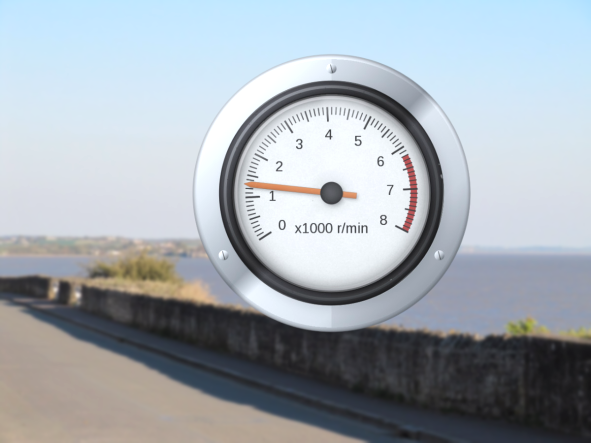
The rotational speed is rpm 1300
